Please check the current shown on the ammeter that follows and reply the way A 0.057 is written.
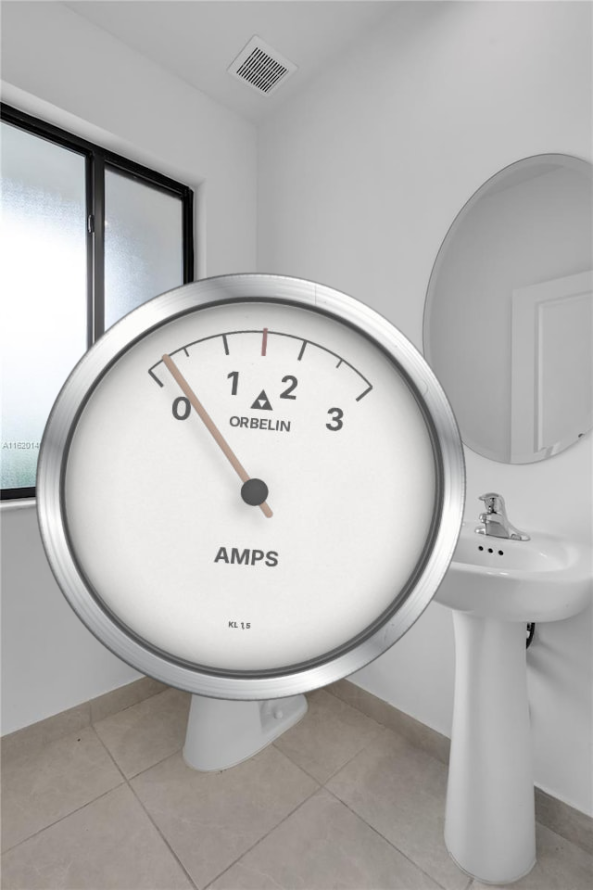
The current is A 0.25
